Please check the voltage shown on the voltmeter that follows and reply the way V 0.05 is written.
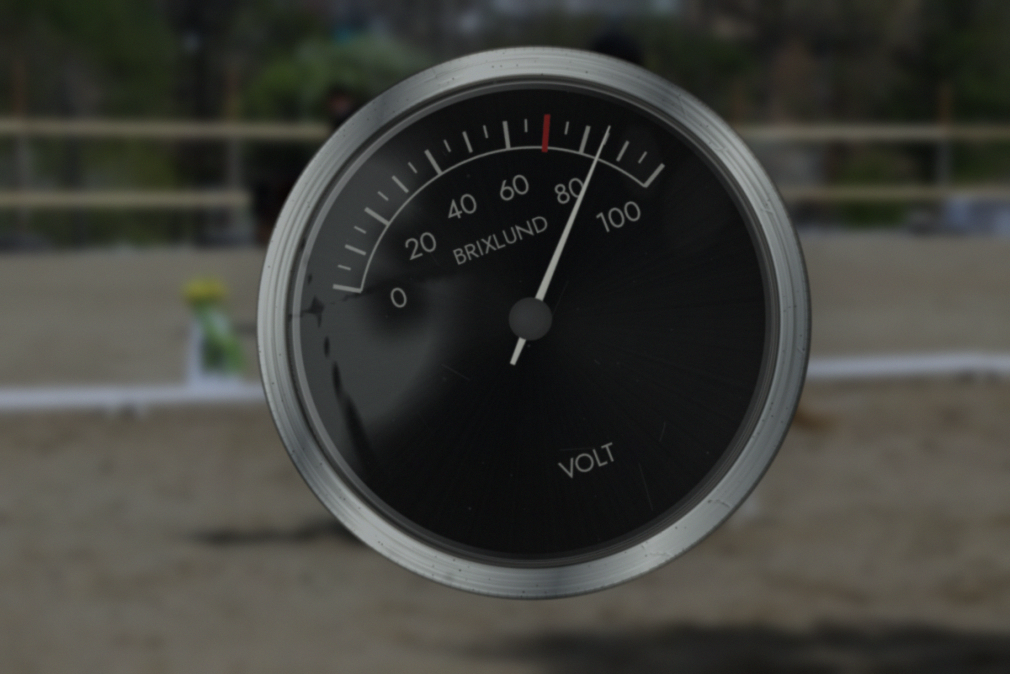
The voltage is V 85
